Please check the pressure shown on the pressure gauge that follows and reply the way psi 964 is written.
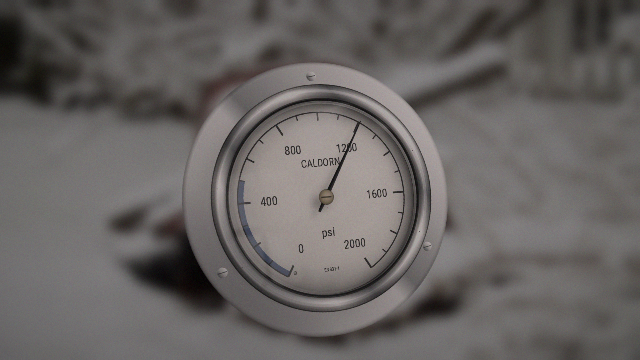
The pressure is psi 1200
